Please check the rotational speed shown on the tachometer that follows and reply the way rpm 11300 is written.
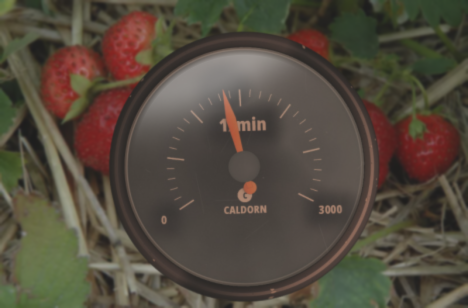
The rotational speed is rpm 1350
